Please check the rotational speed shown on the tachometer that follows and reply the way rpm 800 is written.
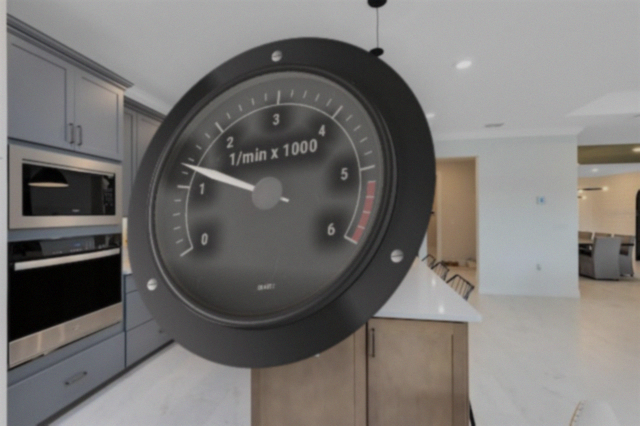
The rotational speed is rpm 1300
